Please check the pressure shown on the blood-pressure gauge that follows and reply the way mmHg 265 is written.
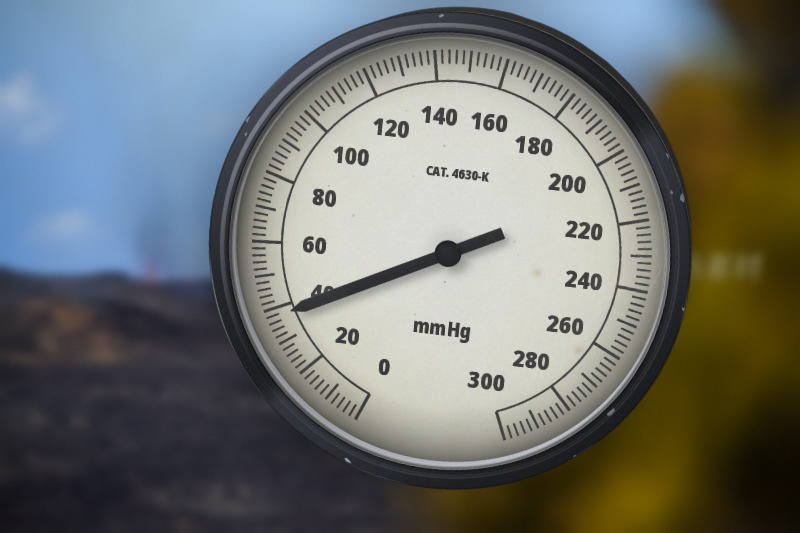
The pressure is mmHg 38
